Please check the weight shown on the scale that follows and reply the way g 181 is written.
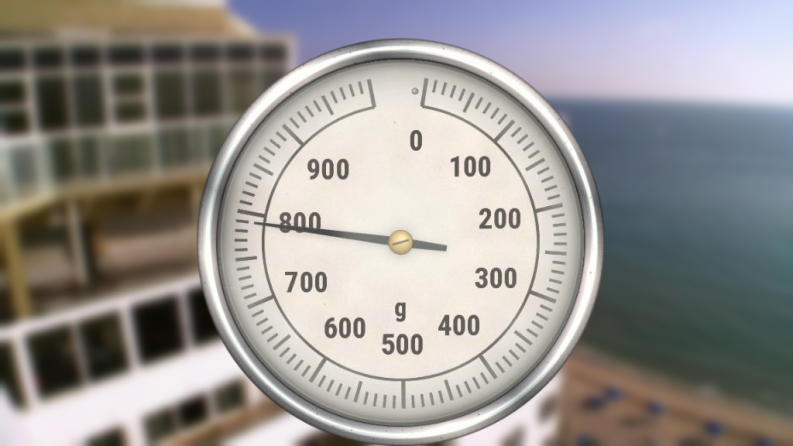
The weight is g 790
